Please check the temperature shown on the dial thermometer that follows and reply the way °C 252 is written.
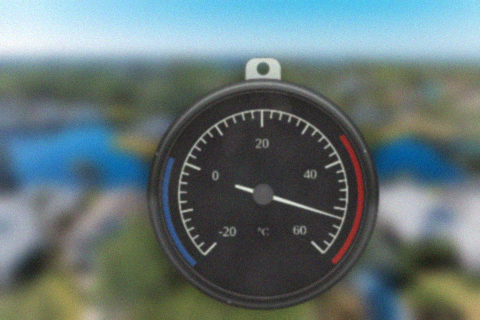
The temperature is °C 52
